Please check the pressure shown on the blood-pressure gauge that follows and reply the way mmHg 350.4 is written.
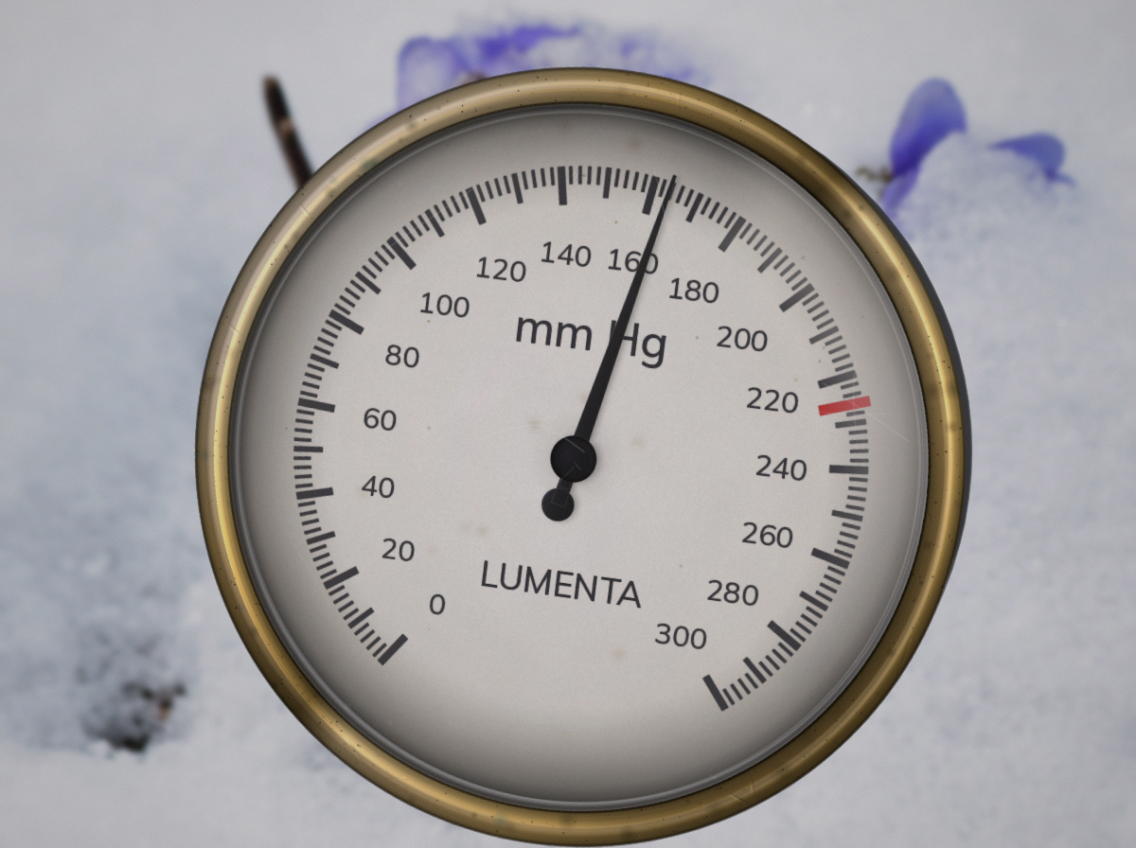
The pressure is mmHg 164
